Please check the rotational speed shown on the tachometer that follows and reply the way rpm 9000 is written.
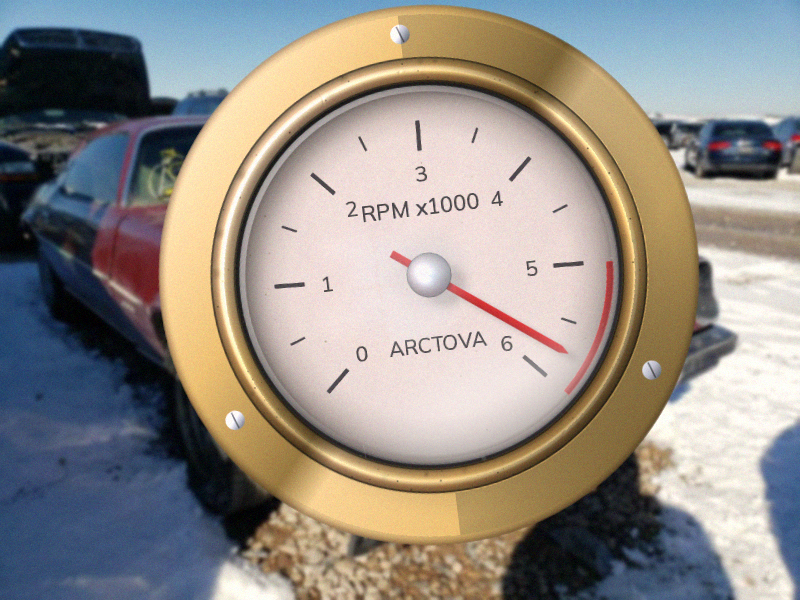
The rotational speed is rpm 5750
